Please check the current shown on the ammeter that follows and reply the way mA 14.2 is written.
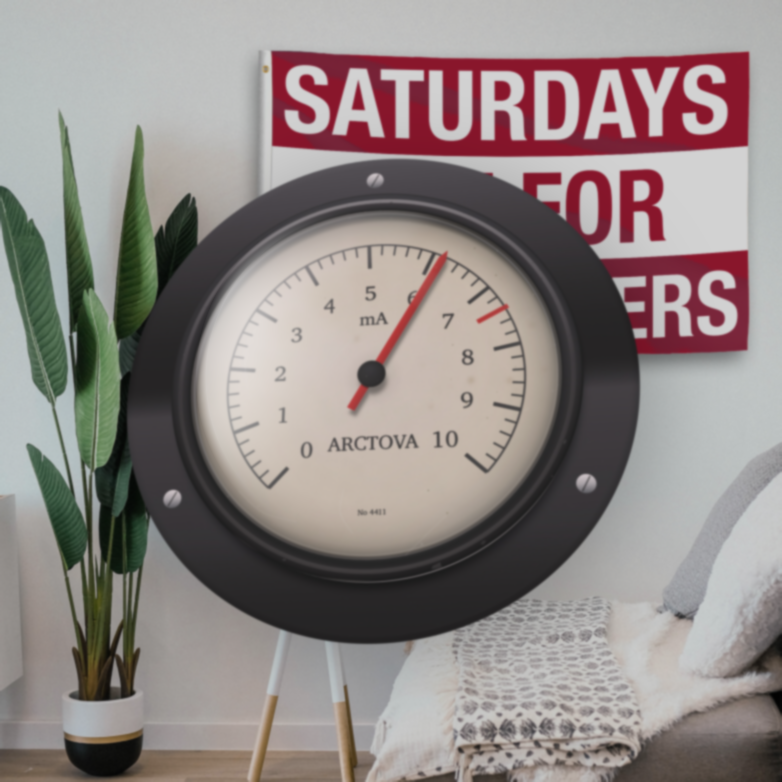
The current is mA 6.2
